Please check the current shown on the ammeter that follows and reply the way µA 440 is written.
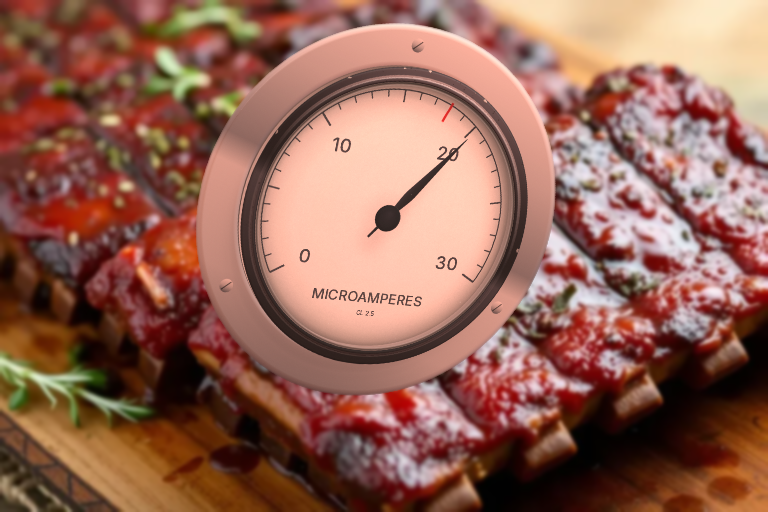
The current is µA 20
